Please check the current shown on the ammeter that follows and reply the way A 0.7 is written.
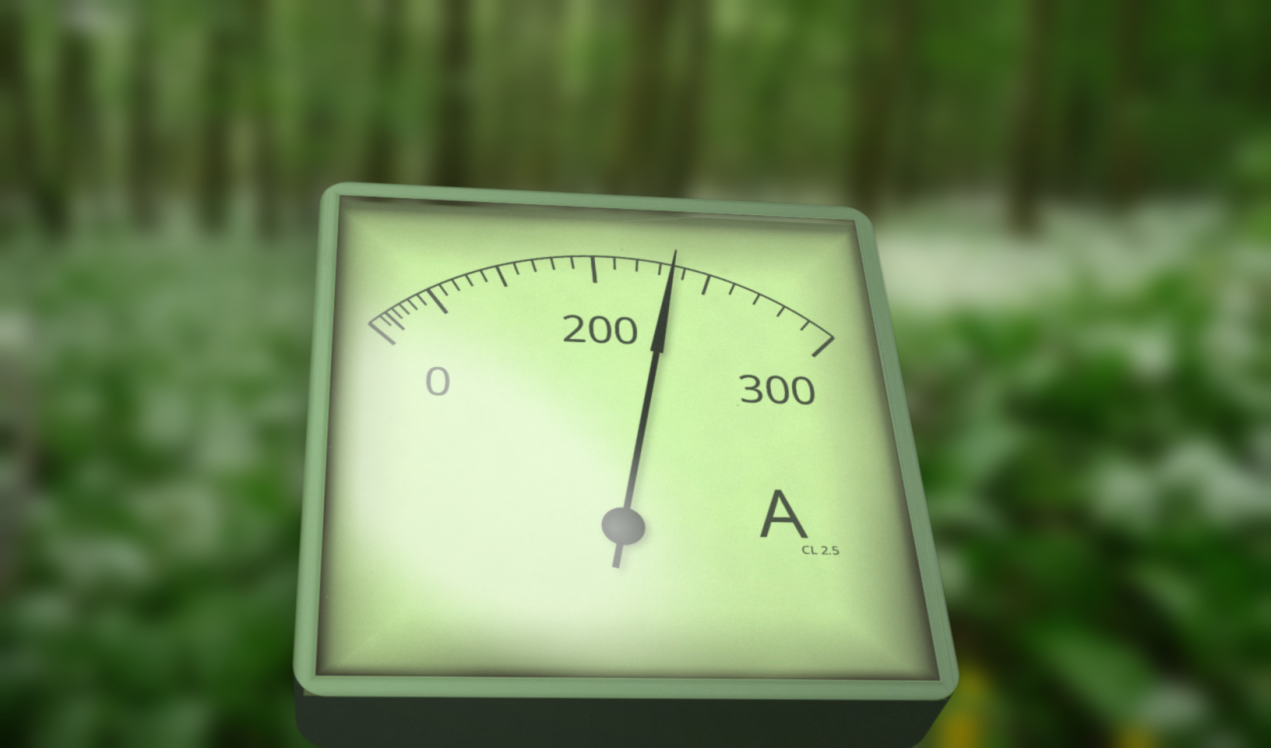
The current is A 235
